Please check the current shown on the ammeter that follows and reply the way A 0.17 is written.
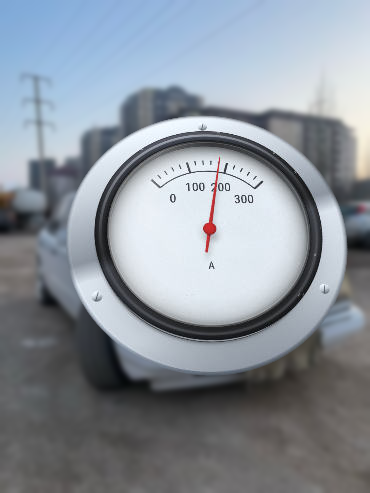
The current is A 180
